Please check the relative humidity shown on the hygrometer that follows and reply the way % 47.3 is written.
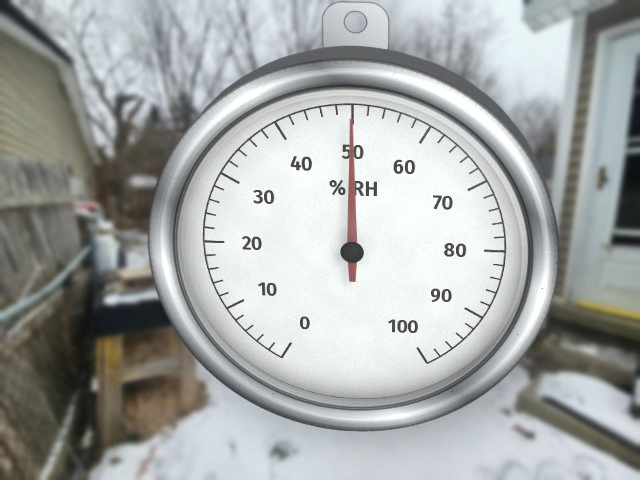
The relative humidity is % 50
